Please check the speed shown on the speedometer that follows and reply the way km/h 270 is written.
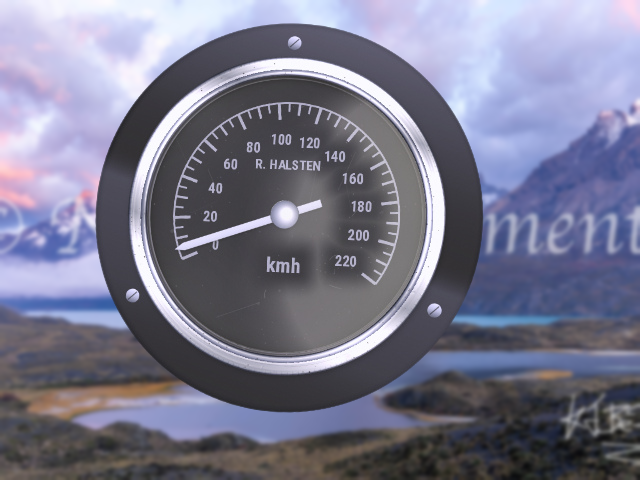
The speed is km/h 5
